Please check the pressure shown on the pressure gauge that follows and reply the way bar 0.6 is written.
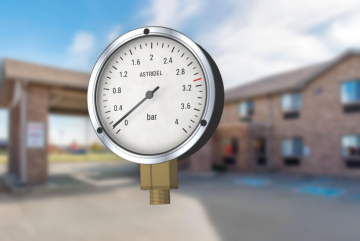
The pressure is bar 0.1
